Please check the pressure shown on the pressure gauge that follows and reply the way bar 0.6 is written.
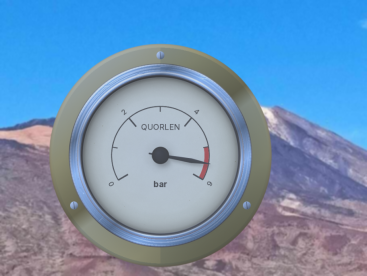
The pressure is bar 5.5
